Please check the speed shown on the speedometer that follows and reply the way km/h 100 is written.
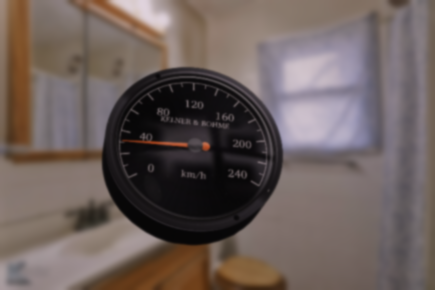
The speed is km/h 30
